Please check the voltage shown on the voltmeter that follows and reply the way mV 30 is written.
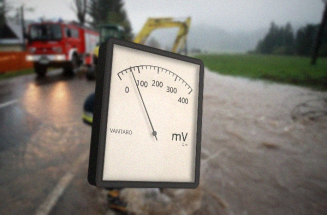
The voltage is mV 60
